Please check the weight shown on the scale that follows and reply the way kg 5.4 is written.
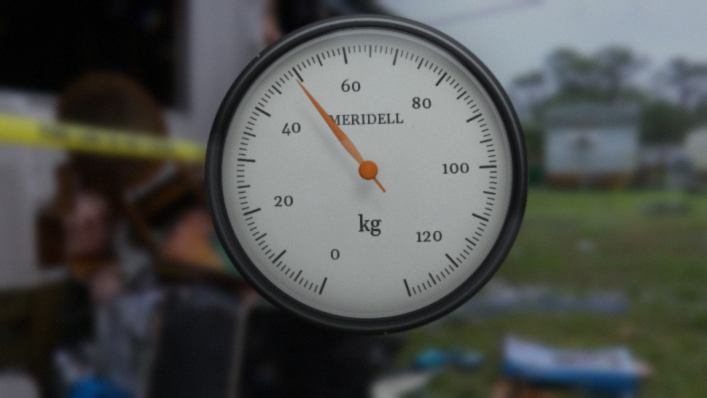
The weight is kg 49
